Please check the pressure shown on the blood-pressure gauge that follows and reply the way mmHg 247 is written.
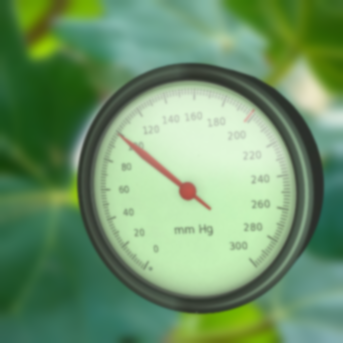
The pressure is mmHg 100
